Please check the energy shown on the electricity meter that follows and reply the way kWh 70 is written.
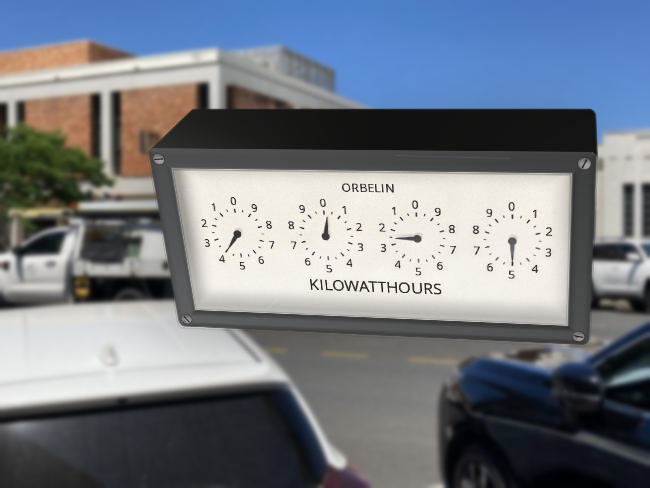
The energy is kWh 4025
